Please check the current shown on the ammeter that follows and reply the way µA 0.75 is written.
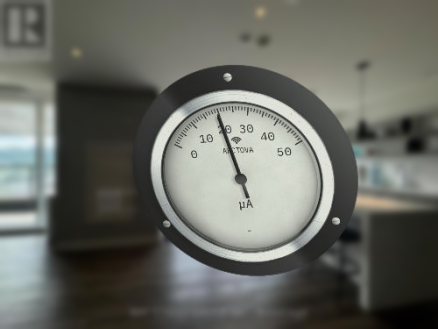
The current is µA 20
